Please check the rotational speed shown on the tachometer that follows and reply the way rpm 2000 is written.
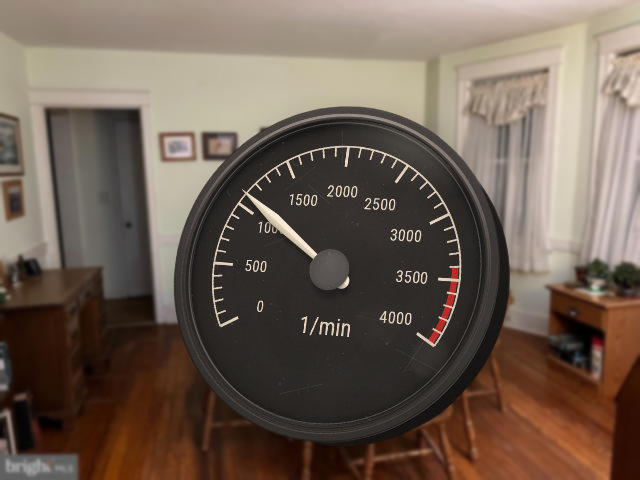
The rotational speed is rpm 1100
